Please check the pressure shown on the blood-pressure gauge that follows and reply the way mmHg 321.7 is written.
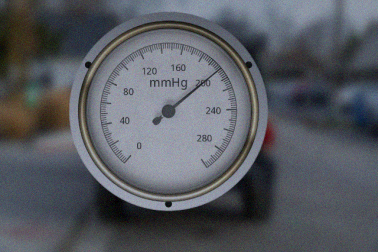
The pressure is mmHg 200
